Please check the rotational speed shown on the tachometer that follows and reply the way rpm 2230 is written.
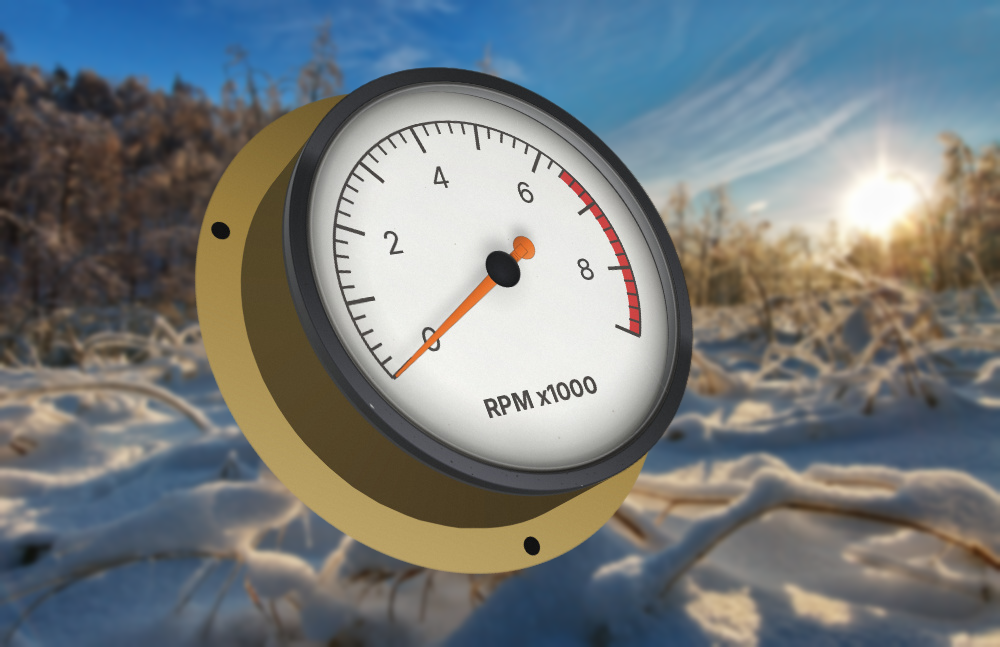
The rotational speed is rpm 0
